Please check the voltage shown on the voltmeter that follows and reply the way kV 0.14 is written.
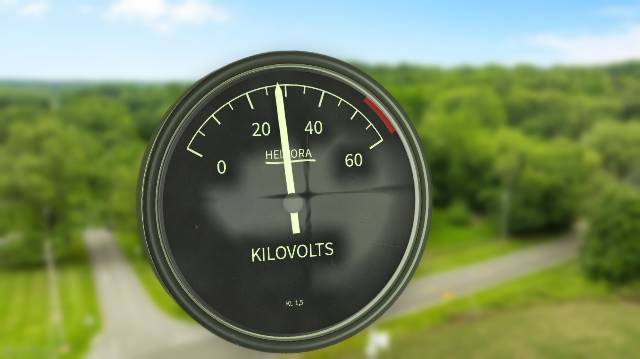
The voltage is kV 27.5
